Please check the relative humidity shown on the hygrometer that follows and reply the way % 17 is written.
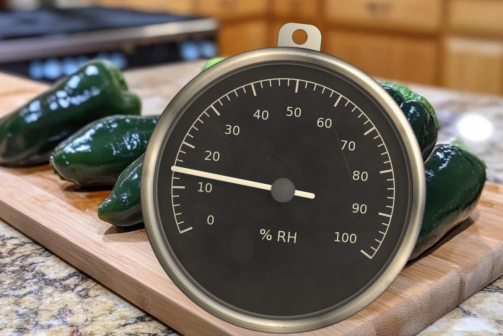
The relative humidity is % 14
